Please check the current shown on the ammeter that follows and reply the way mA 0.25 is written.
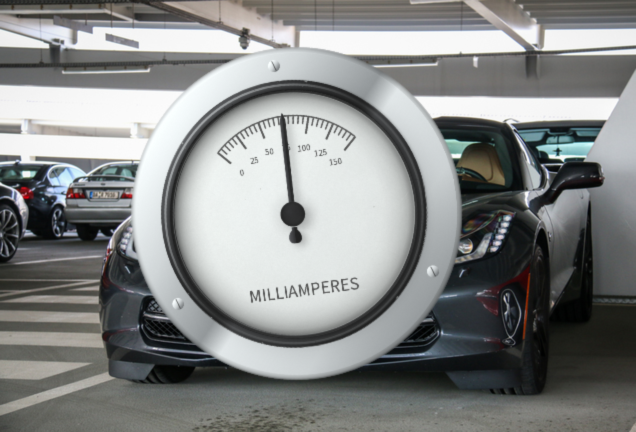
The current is mA 75
